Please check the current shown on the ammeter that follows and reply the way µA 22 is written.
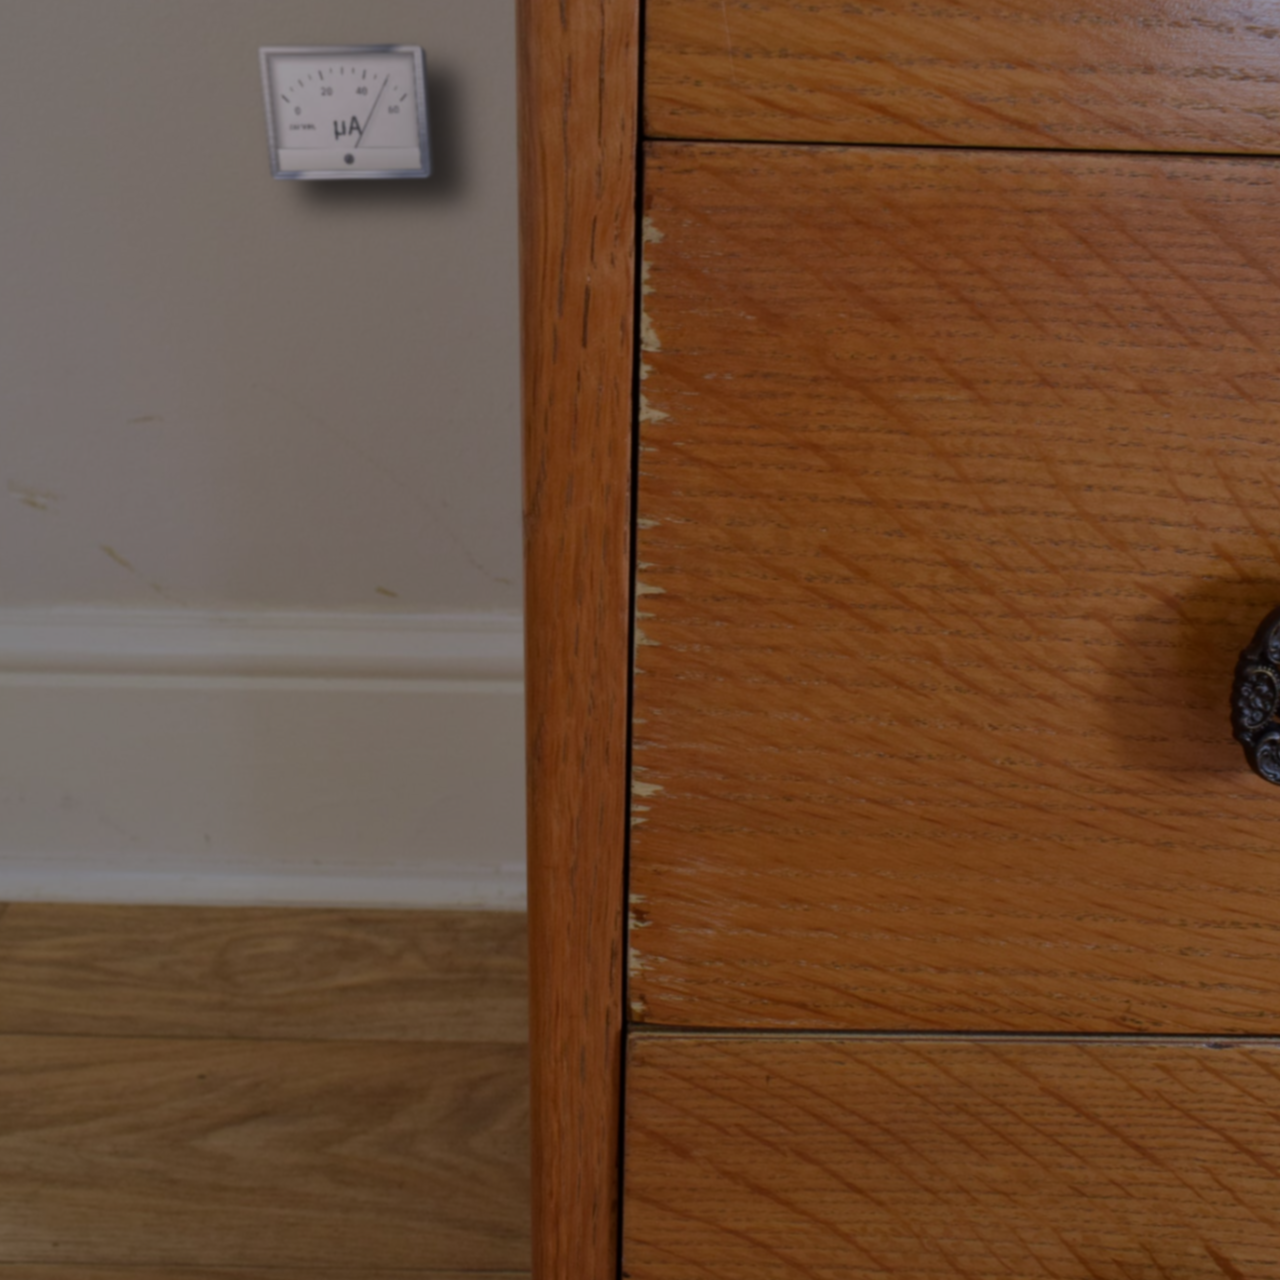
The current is µA 50
